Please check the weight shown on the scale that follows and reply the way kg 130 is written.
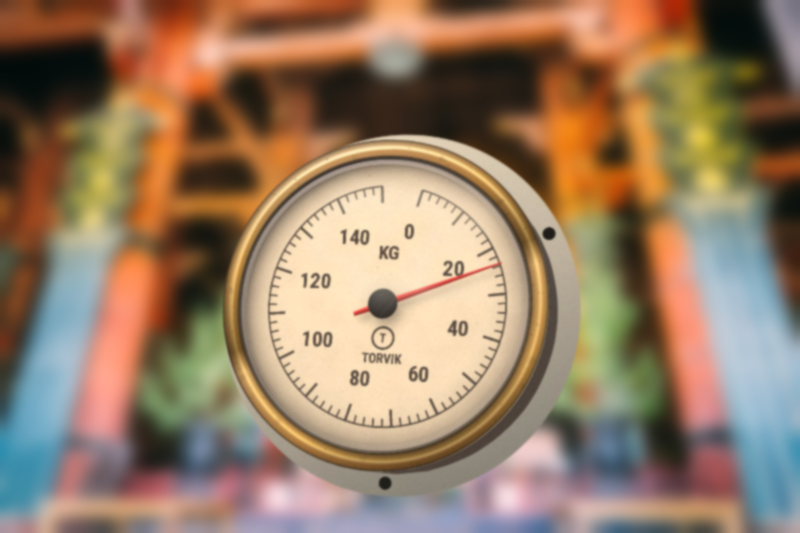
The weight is kg 24
